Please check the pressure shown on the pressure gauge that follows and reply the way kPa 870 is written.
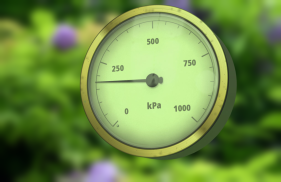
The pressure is kPa 175
